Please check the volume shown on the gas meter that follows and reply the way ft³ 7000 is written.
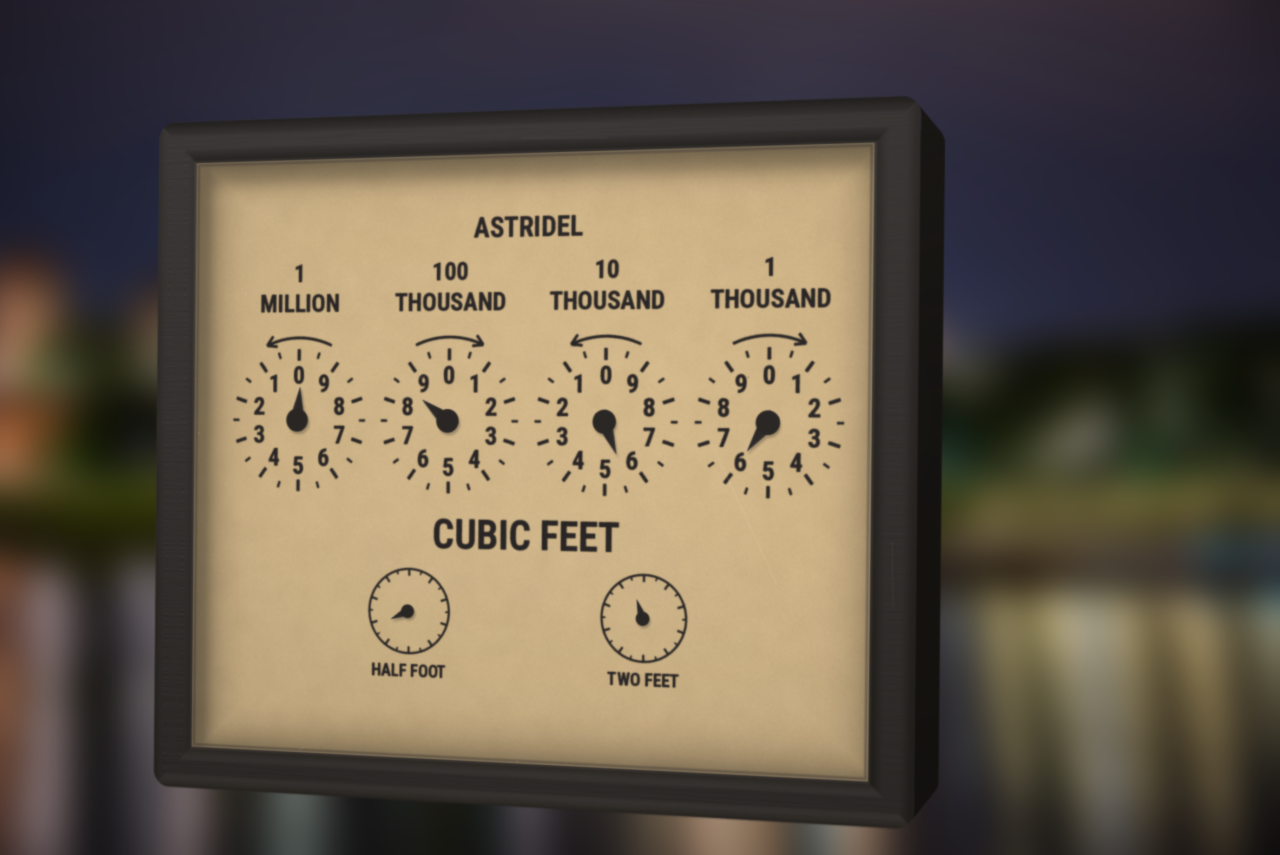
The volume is ft³ 985600
